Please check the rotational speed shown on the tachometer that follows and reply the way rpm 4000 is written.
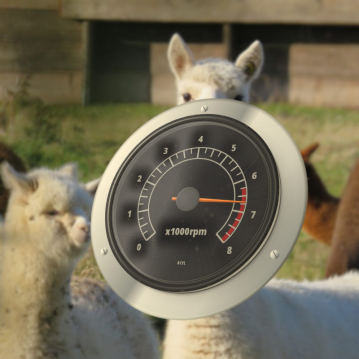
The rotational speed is rpm 6750
